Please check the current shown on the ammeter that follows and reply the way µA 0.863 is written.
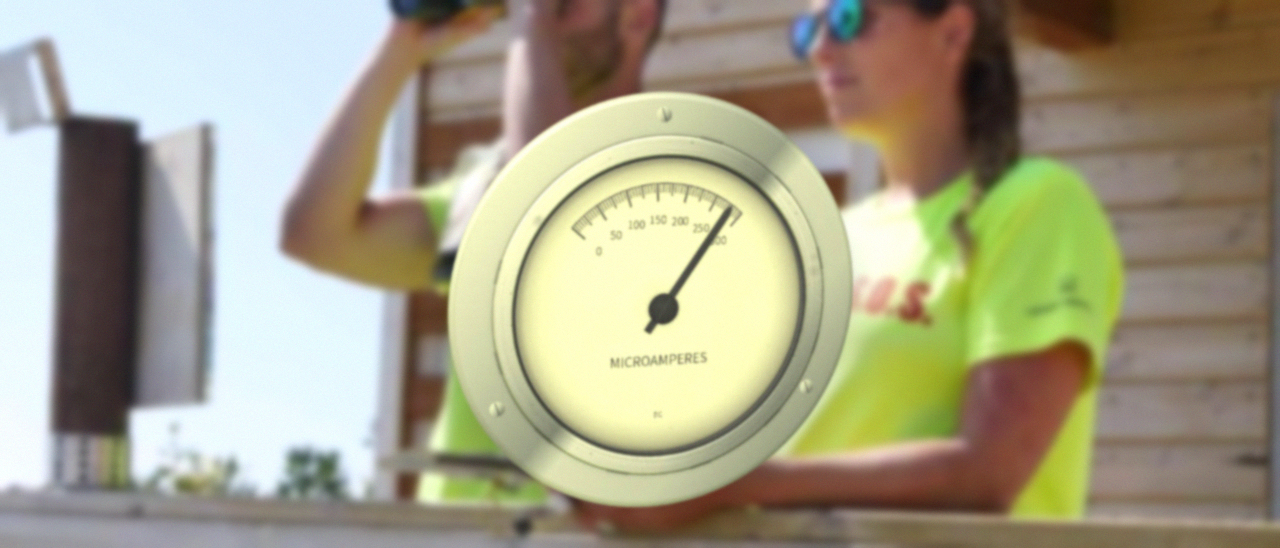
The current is µA 275
